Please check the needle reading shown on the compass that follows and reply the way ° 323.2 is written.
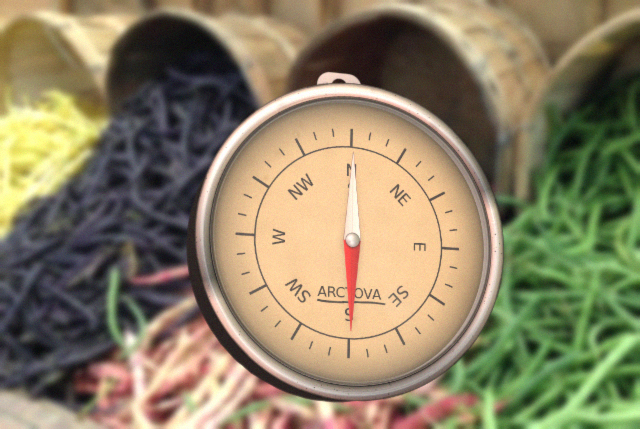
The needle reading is ° 180
